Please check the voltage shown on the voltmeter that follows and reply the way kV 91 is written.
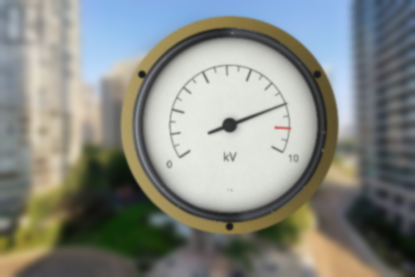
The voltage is kV 8
